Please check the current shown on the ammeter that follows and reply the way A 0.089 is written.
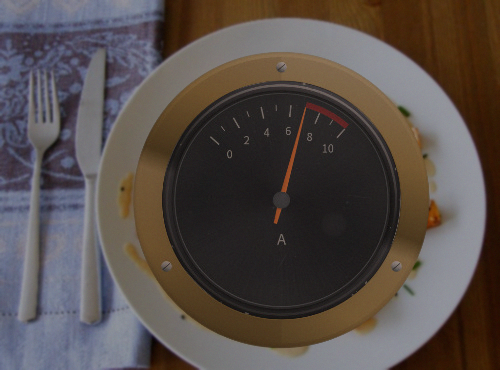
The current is A 7
